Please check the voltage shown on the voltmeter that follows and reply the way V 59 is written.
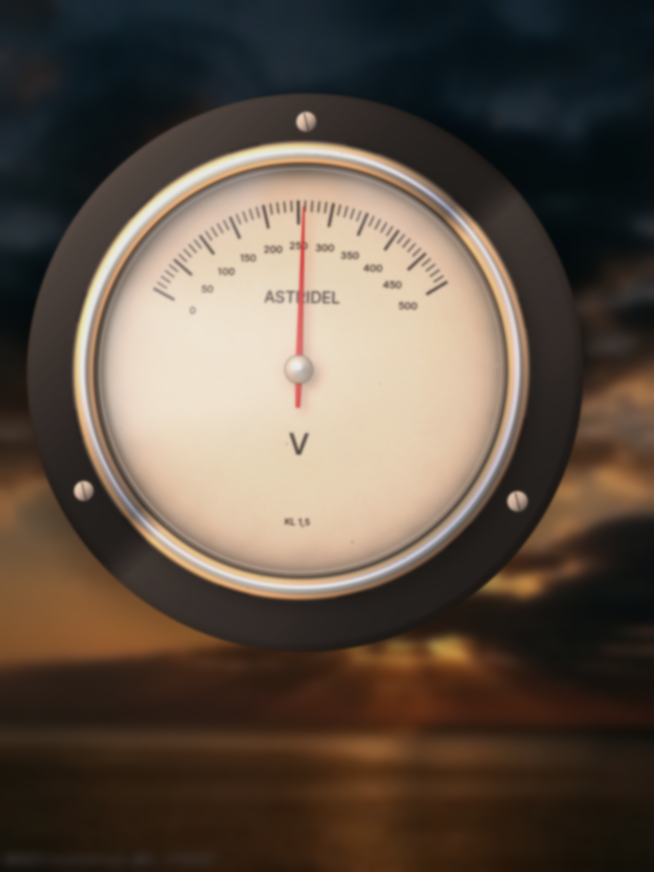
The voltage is V 260
